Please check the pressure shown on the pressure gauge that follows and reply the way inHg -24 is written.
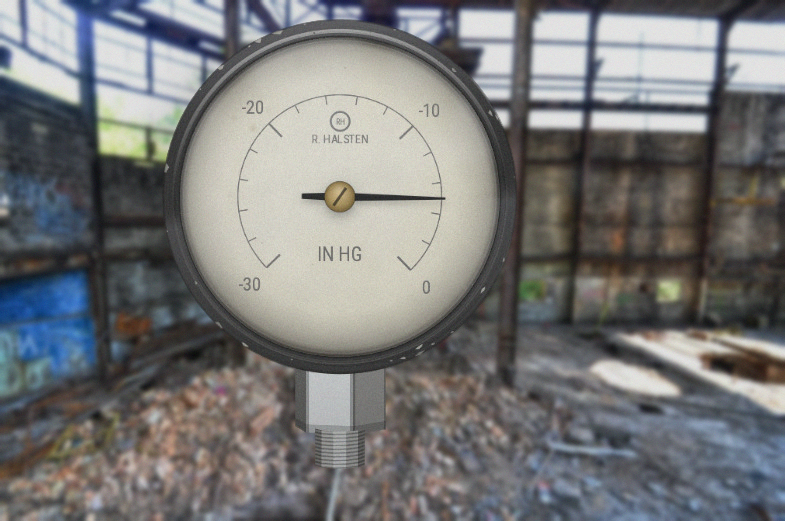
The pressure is inHg -5
